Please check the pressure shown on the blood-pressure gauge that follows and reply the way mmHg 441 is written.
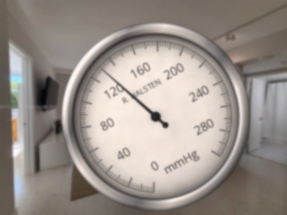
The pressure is mmHg 130
